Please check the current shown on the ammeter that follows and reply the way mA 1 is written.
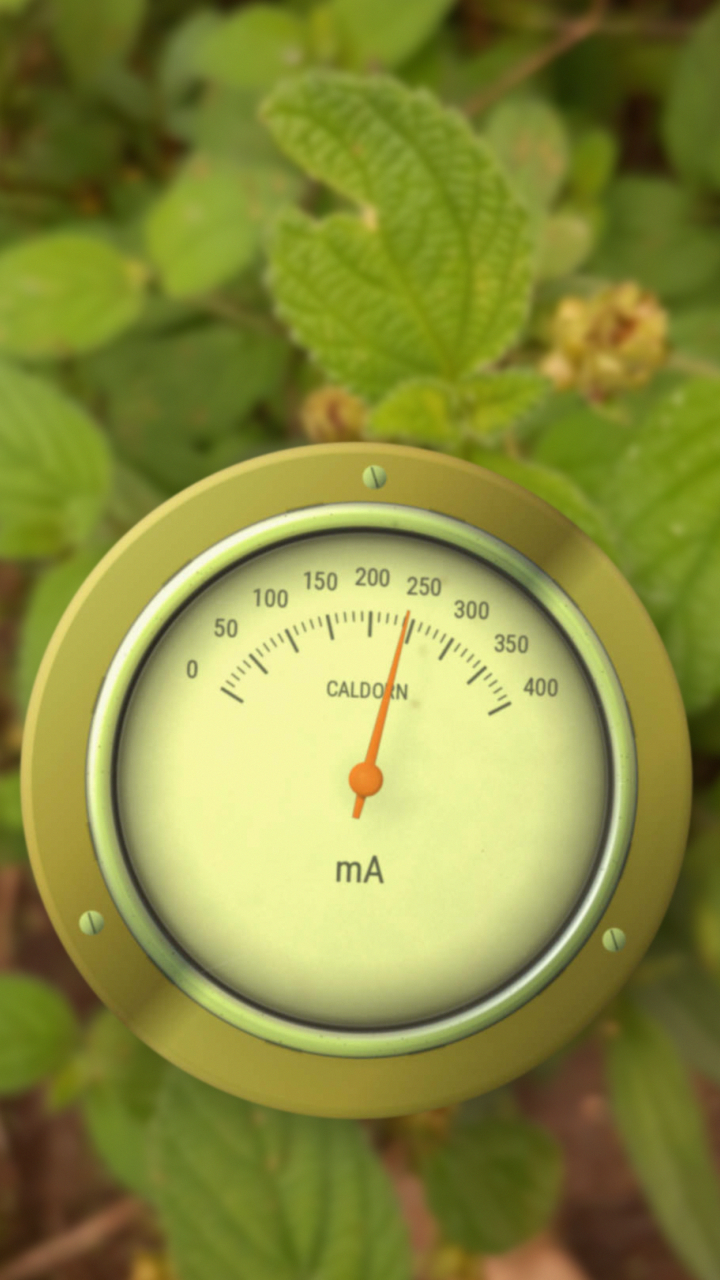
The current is mA 240
